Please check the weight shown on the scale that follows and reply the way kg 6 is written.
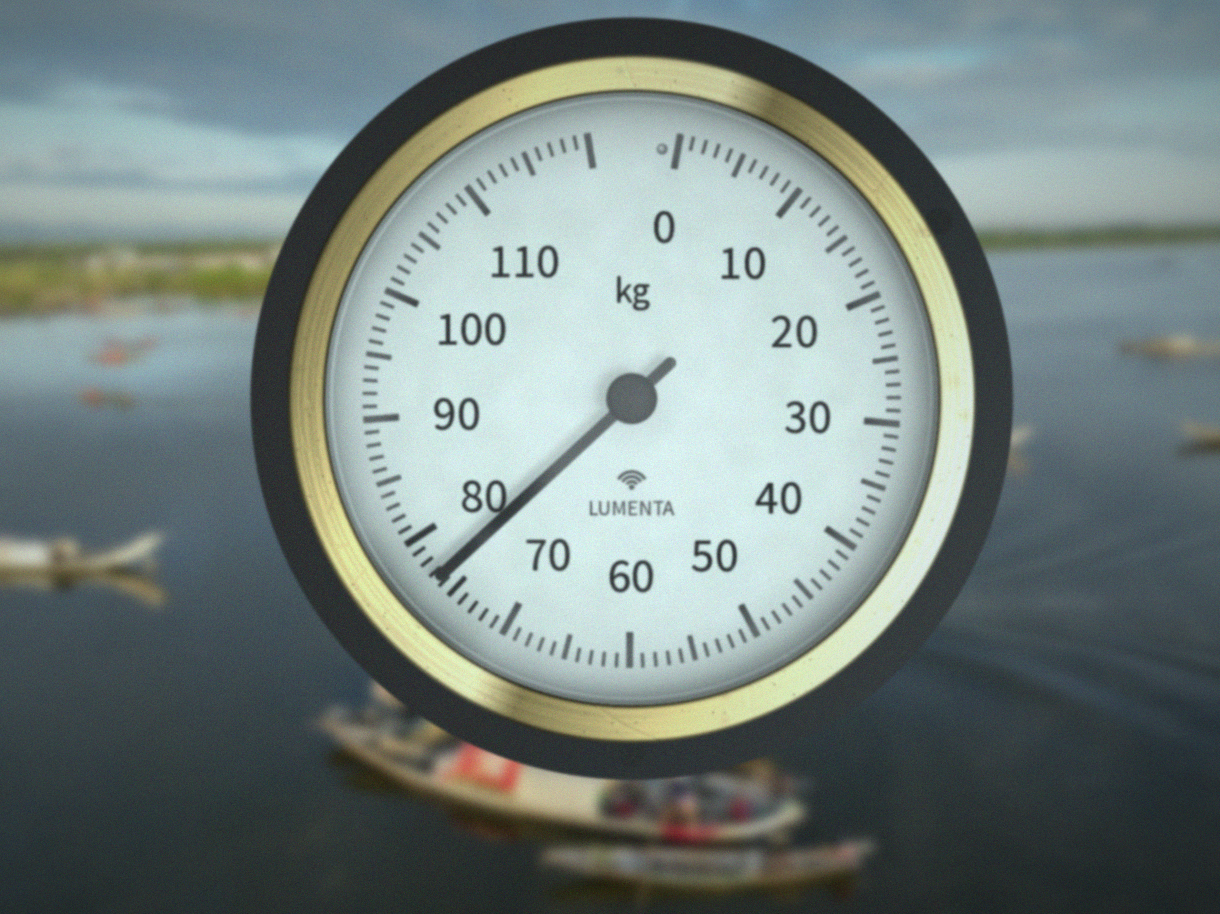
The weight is kg 76.5
